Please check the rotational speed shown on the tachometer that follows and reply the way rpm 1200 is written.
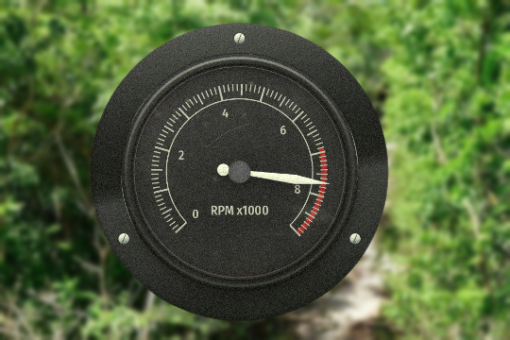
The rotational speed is rpm 7700
